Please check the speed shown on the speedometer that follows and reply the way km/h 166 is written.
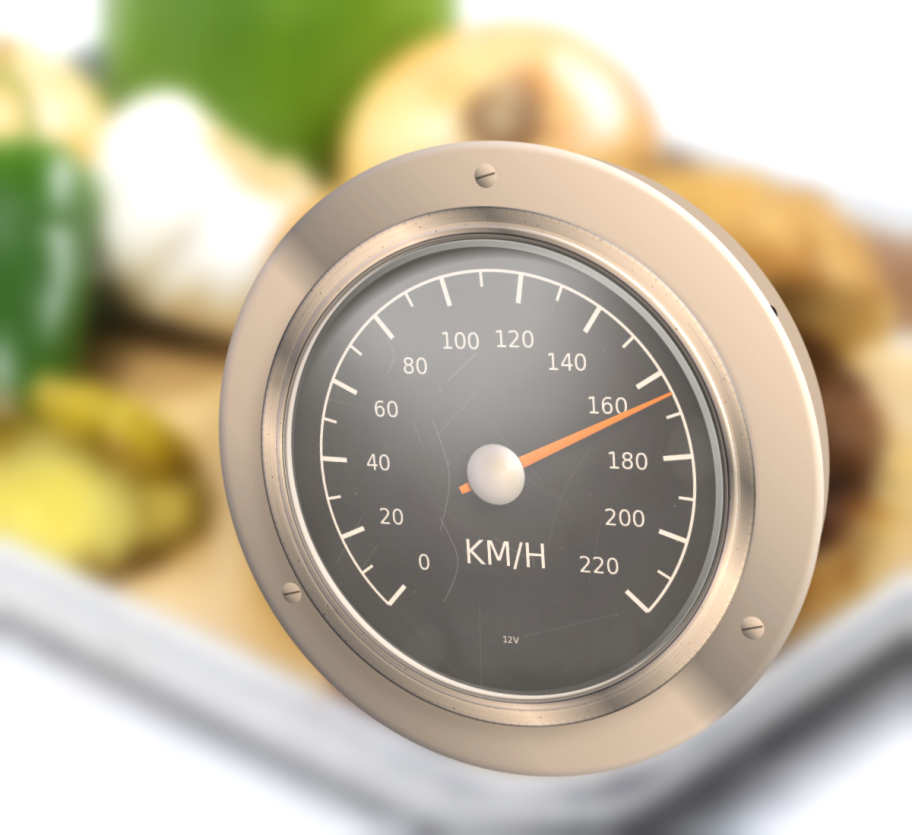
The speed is km/h 165
